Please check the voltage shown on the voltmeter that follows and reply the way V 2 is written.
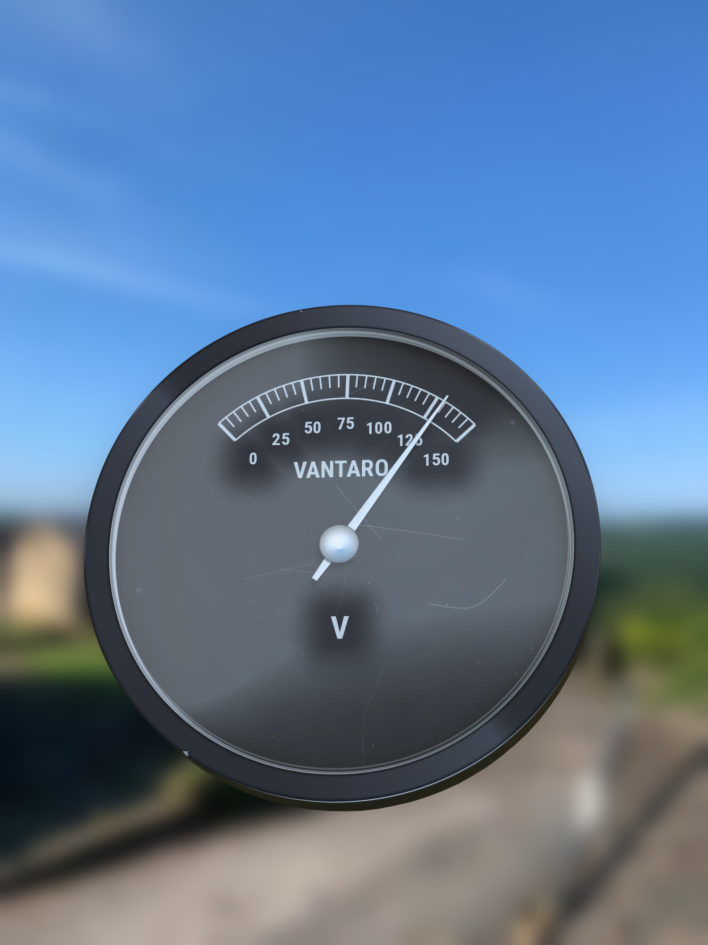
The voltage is V 130
